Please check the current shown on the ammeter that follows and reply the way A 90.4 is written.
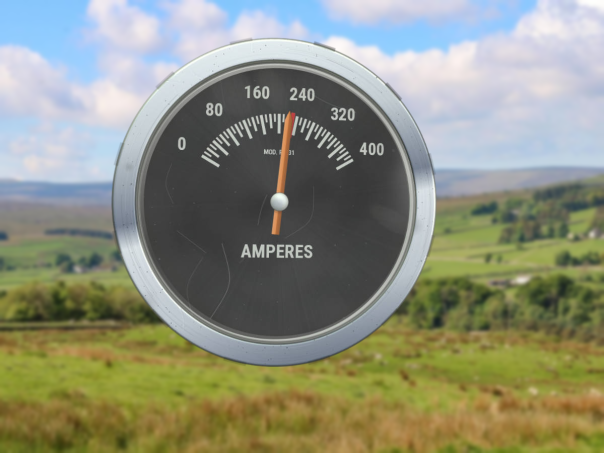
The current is A 220
